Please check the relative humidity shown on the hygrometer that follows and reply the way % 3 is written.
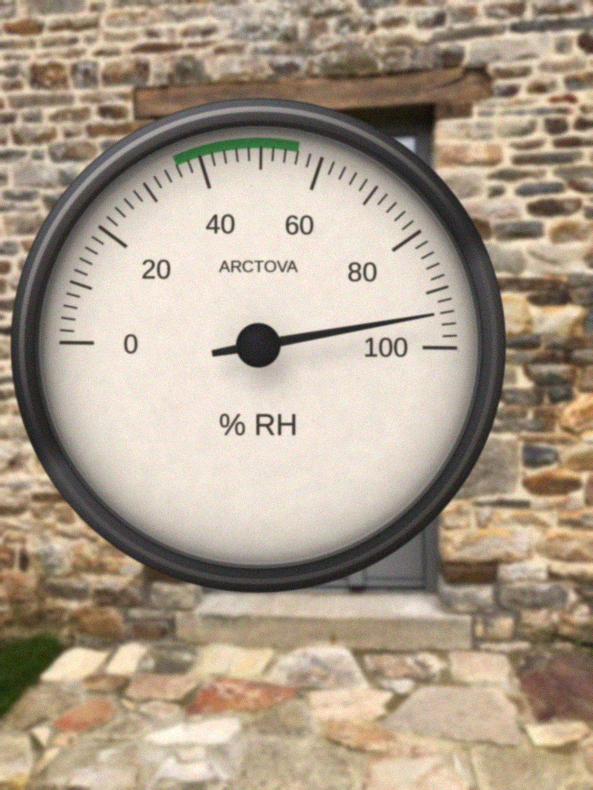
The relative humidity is % 94
